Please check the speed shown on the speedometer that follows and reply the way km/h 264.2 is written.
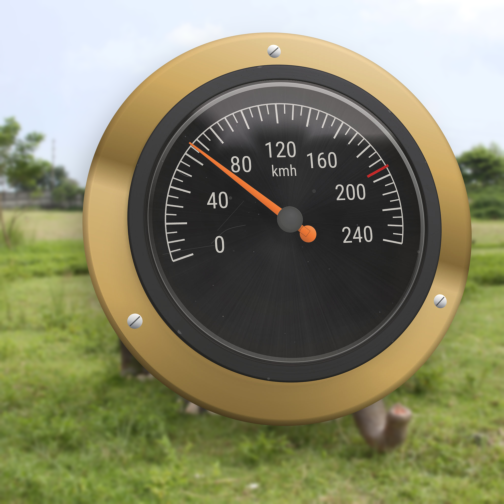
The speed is km/h 65
